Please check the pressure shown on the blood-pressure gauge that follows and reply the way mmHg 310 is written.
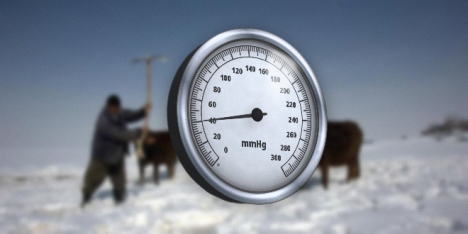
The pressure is mmHg 40
